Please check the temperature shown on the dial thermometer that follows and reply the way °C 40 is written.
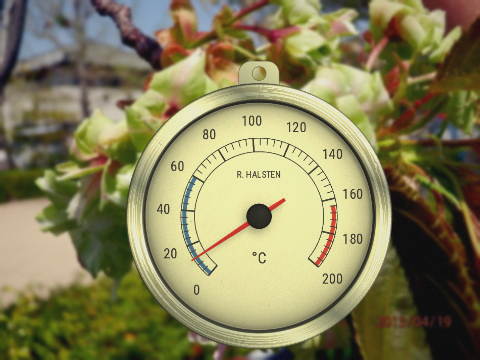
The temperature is °C 12
